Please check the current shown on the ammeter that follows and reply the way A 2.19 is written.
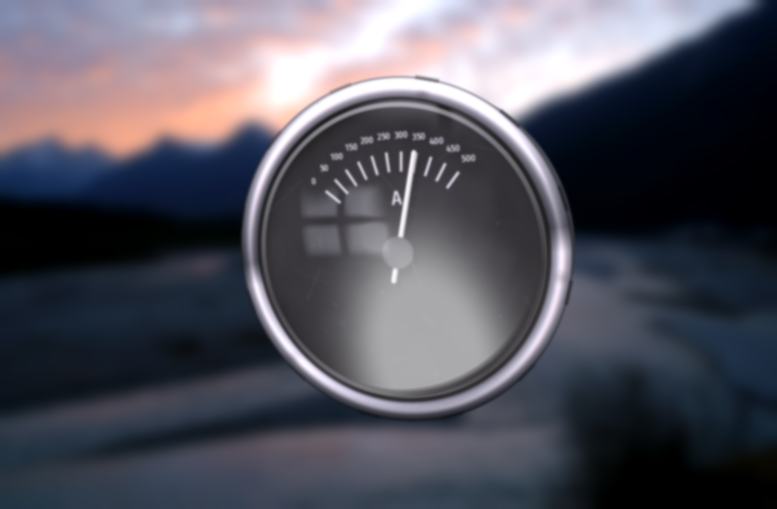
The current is A 350
